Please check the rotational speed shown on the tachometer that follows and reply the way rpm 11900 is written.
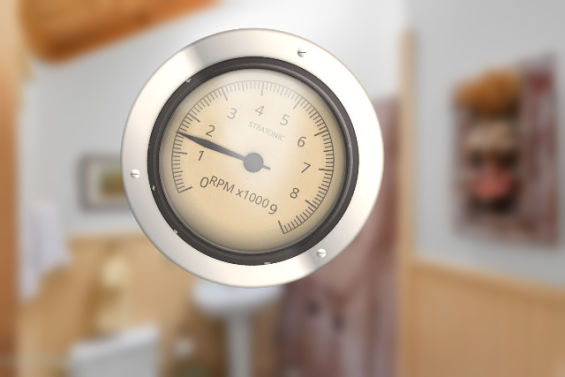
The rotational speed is rpm 1500
